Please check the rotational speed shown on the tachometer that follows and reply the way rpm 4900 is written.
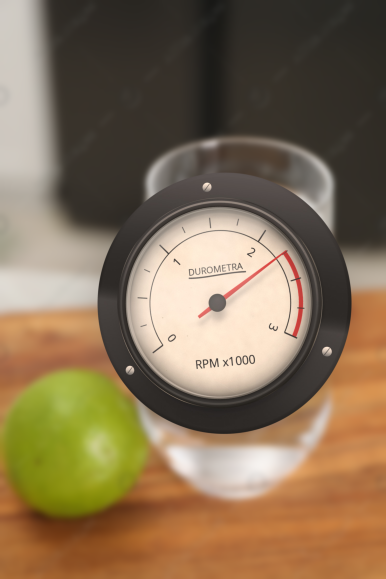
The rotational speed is rpm 2250
